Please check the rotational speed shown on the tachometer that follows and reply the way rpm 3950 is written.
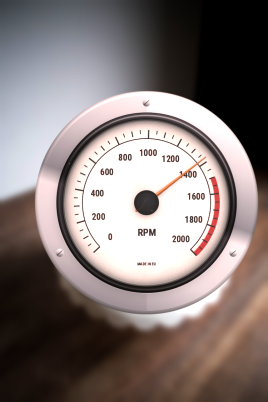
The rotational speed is rpm 1375
